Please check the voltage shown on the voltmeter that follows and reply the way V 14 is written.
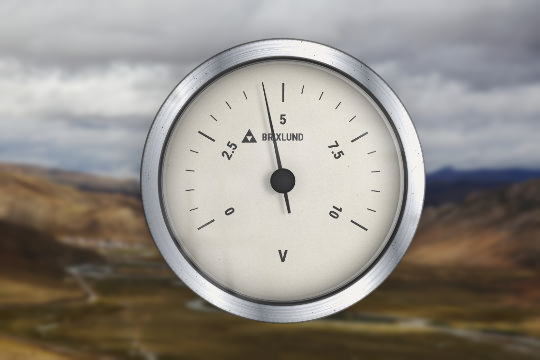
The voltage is V 4.5
